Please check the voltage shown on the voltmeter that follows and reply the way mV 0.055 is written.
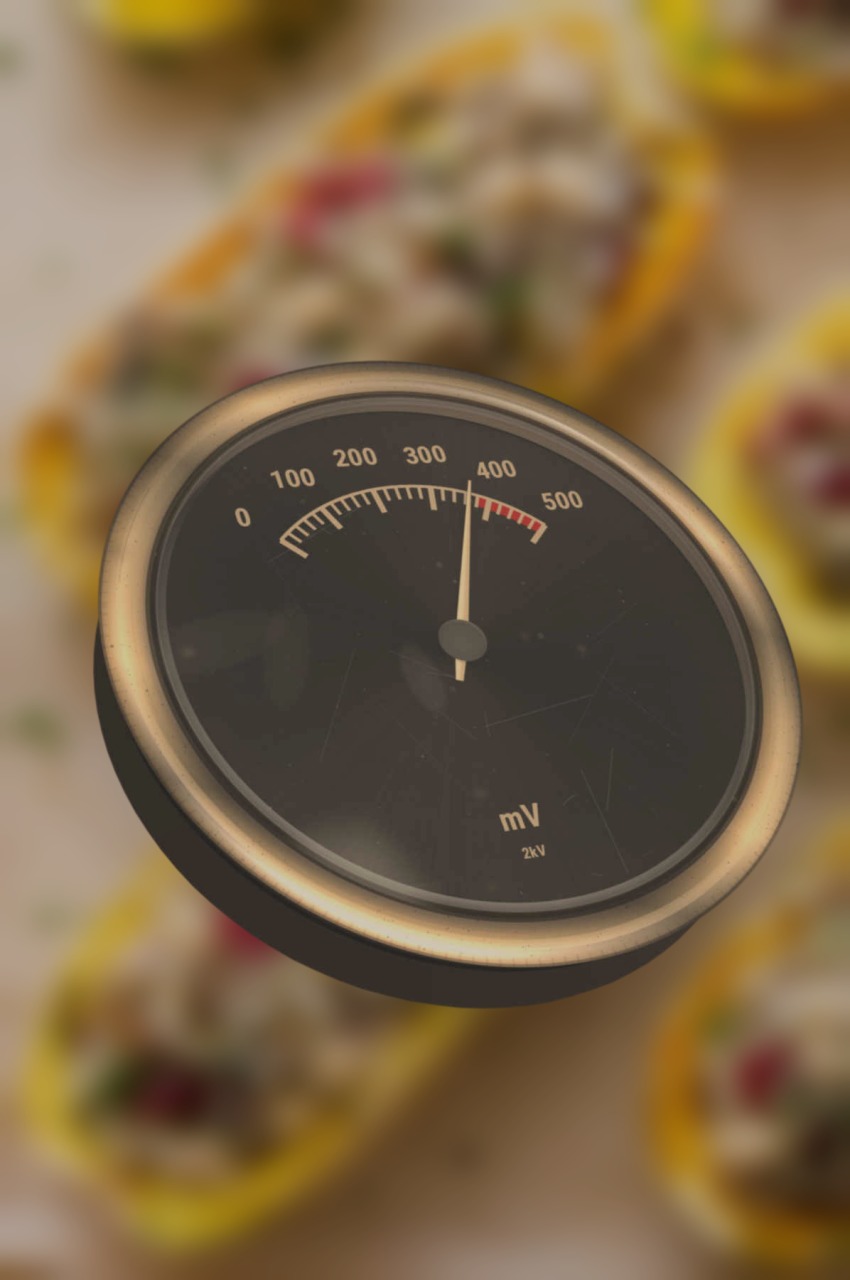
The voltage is mV 360
